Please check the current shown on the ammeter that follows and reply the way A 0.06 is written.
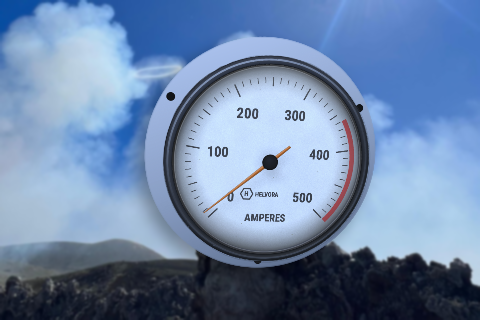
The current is A 10
